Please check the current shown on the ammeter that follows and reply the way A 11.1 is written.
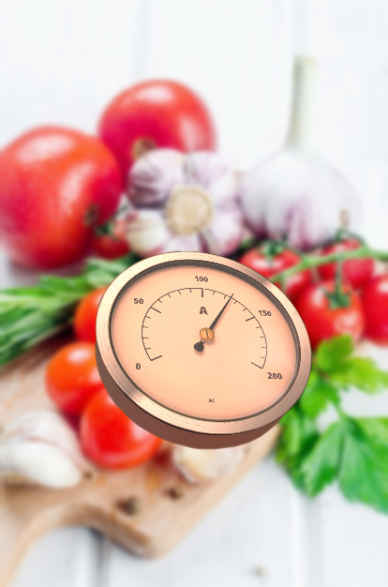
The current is A 125
